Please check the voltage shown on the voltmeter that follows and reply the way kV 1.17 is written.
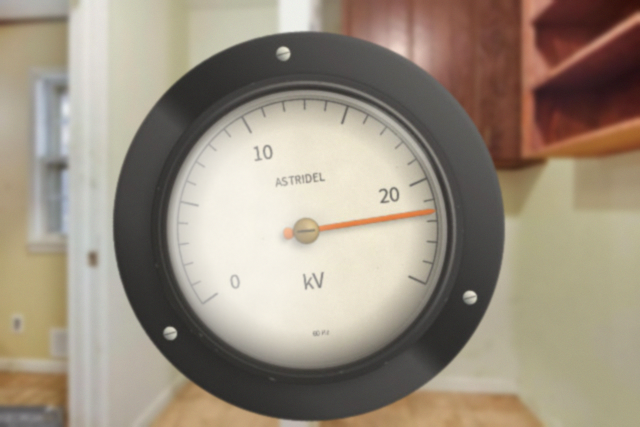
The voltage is kV 21.5
